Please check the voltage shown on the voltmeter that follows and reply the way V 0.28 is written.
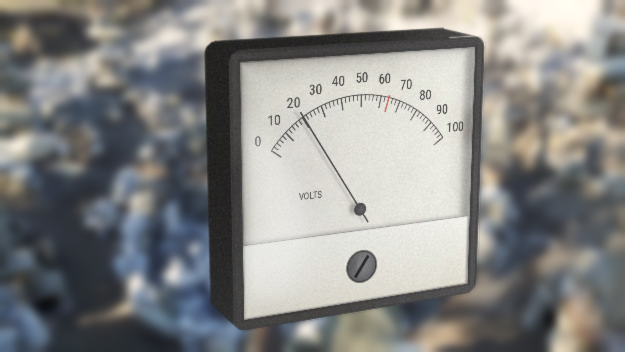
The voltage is V 20
